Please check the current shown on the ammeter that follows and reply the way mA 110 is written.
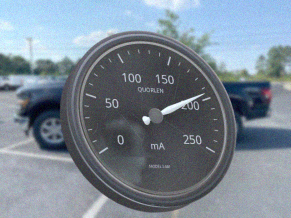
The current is mA 195
